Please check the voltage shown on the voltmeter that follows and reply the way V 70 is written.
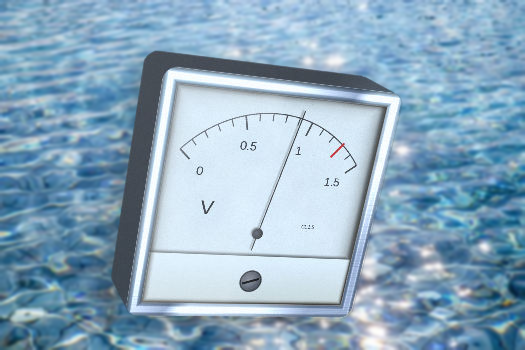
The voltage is V 0.9
